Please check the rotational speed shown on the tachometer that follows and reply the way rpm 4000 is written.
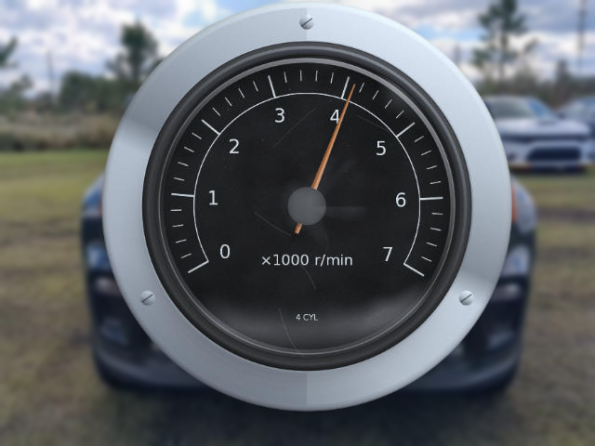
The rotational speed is rpm 4100
